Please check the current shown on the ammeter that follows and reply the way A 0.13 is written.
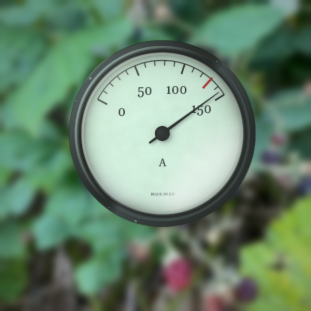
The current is A 145
